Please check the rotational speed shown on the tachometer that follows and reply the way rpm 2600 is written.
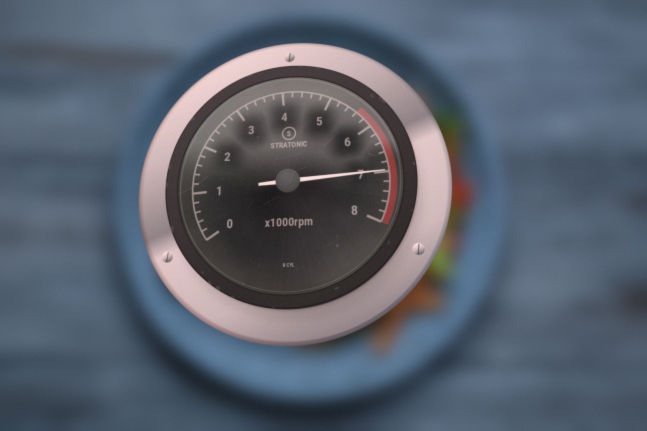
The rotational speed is rpm 7000
